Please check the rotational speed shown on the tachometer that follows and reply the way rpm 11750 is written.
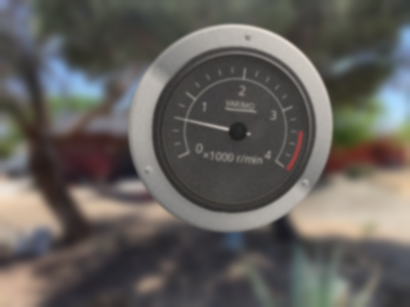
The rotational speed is rpm 600
